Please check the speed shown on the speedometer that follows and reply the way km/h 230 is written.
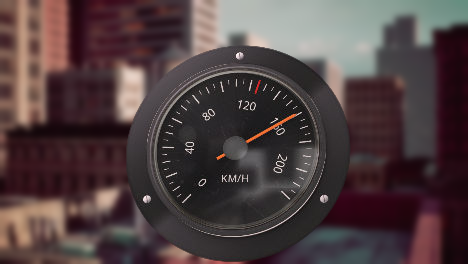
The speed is km/h 160
